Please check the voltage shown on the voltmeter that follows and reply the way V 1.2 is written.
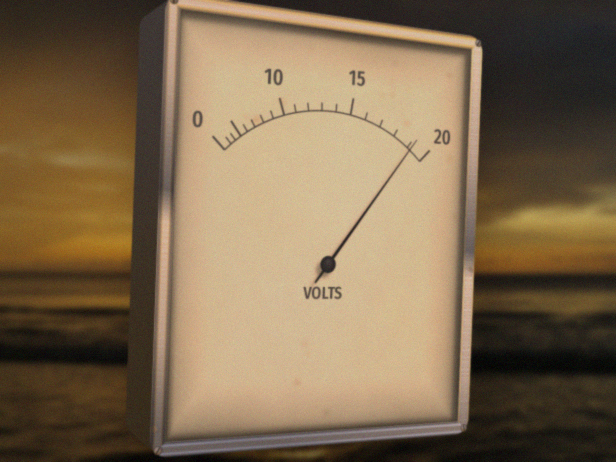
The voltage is V 19
